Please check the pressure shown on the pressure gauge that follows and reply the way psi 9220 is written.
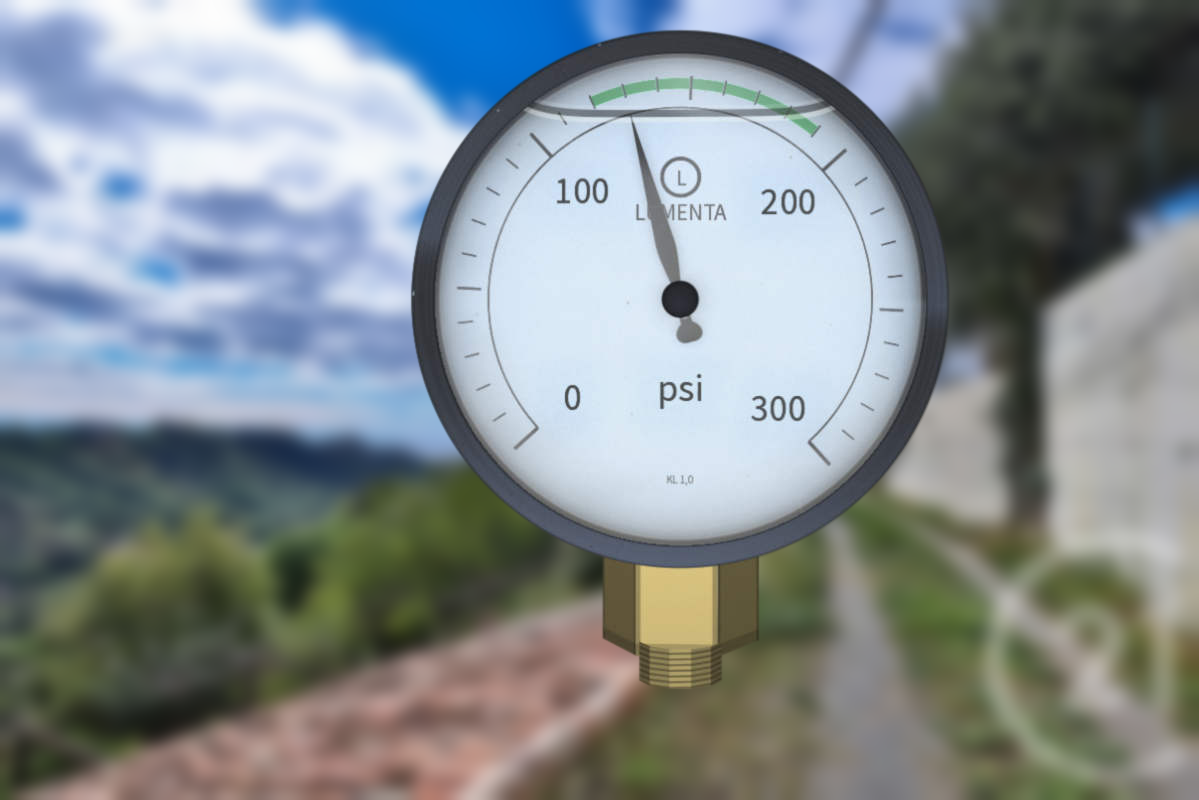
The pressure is psi 130
